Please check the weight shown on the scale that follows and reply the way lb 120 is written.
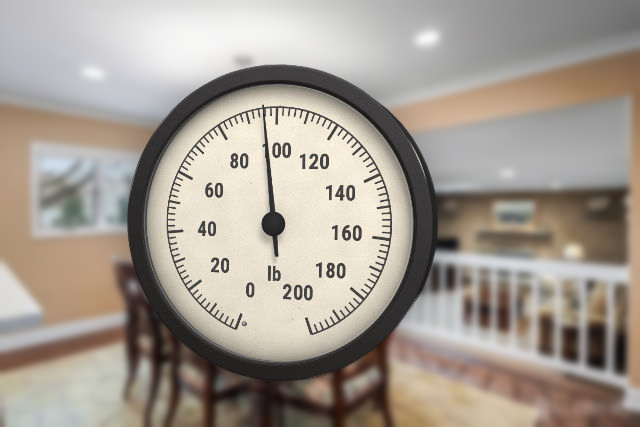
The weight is lb 96
